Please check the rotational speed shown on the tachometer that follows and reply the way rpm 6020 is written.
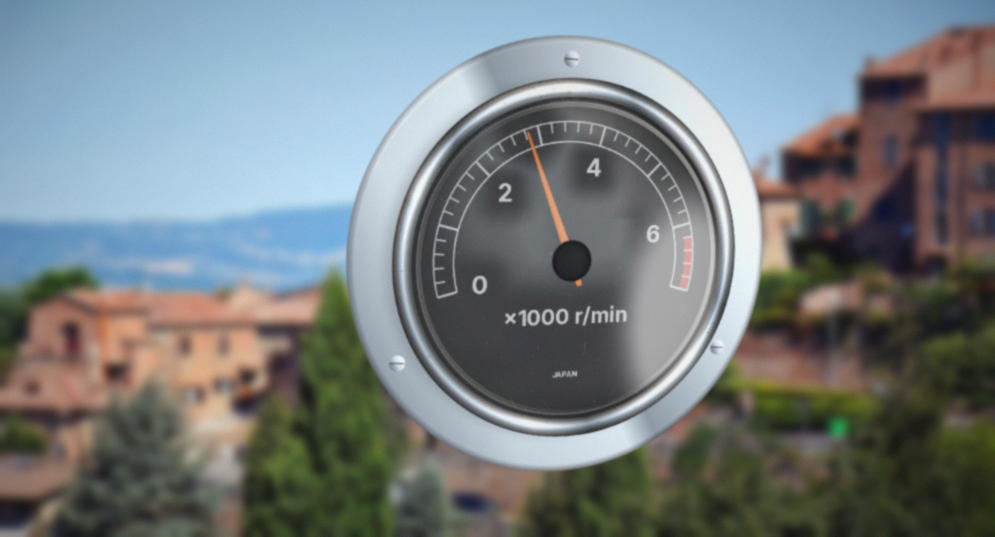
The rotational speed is rpm 2800
